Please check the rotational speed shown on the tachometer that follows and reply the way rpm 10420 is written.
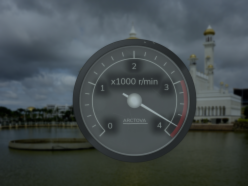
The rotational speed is rpm 3800
